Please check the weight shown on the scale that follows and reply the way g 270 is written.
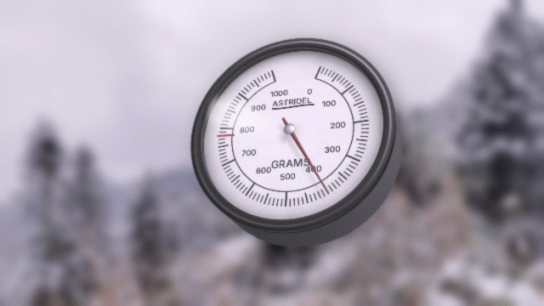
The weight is g 400
